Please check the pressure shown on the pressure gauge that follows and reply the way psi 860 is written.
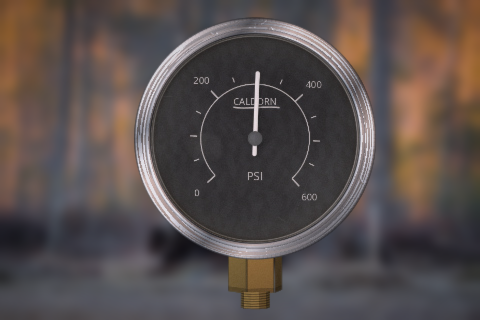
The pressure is psi 300
